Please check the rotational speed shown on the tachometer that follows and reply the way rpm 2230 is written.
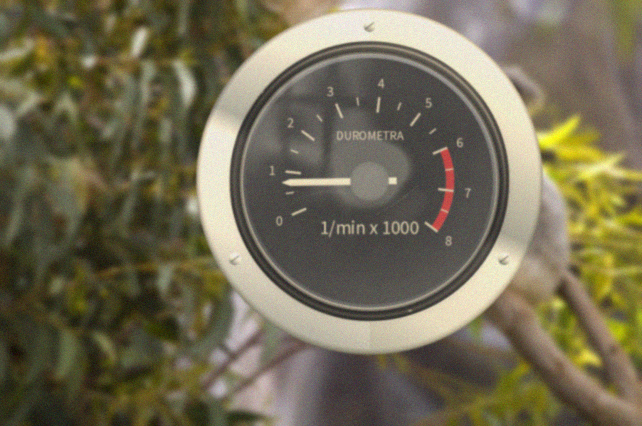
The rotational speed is rpm 750
